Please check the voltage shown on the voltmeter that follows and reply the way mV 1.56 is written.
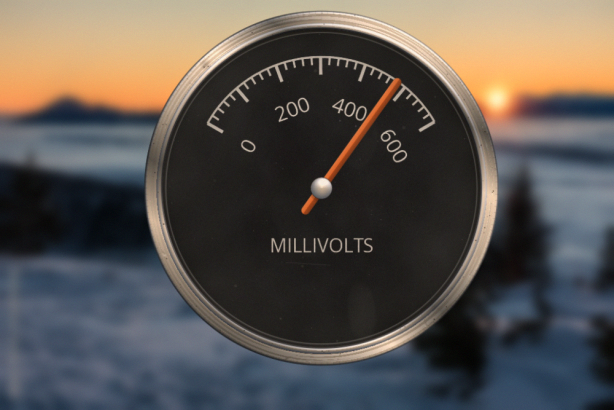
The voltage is mV 480
